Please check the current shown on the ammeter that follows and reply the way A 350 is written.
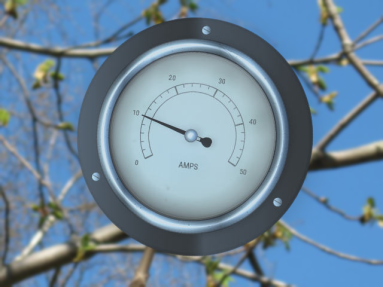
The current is A 10
